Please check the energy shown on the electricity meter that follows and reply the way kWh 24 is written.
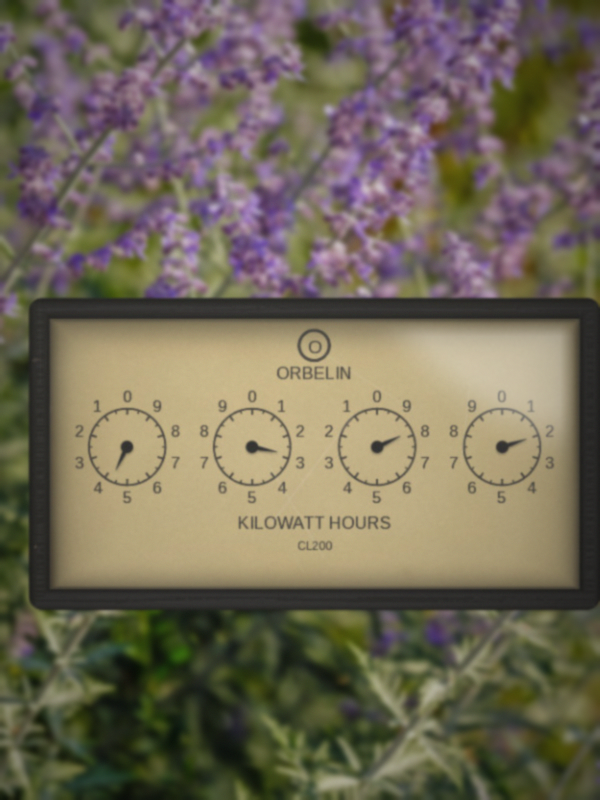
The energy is kWh 4282
